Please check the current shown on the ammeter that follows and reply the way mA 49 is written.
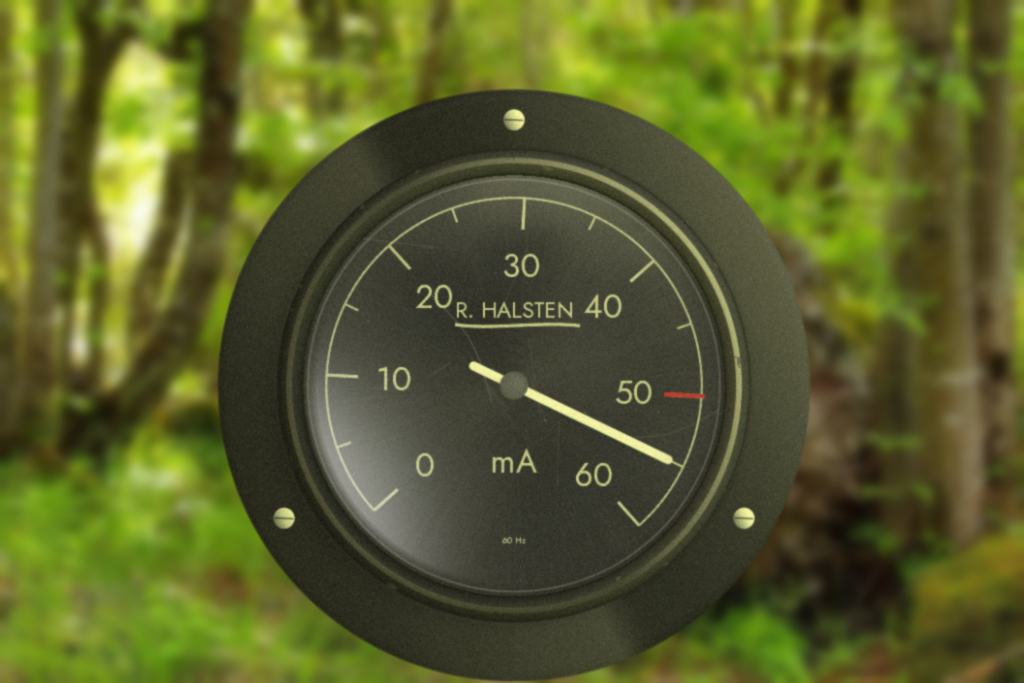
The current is mA 55
